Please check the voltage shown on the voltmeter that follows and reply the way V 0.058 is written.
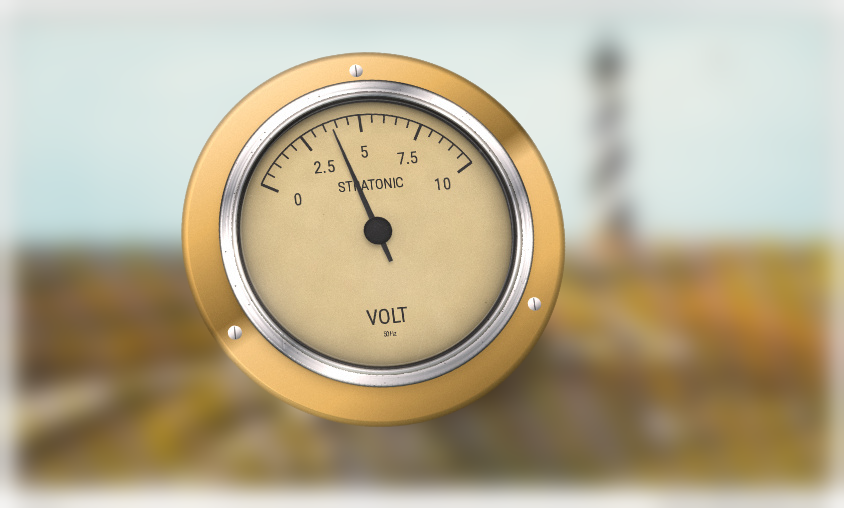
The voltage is V 3.75
